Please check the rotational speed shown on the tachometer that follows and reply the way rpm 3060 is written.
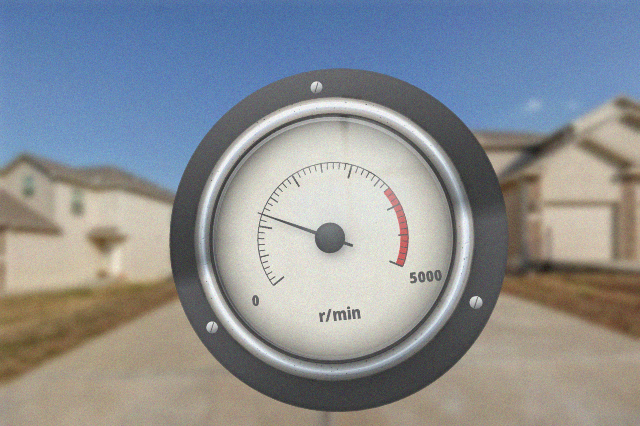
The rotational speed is rpm 1200
